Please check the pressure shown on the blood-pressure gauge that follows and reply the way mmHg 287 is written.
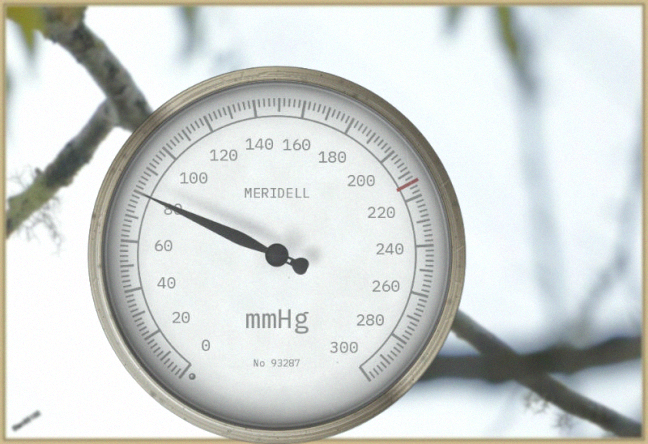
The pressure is mmHg 80
